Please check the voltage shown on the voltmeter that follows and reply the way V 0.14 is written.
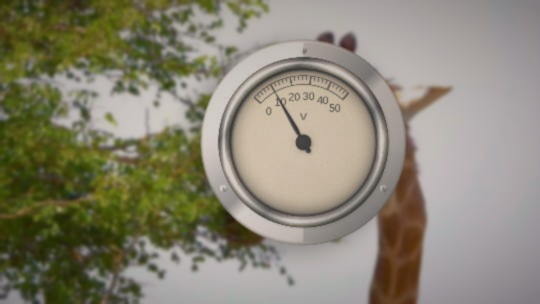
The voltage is V 10
